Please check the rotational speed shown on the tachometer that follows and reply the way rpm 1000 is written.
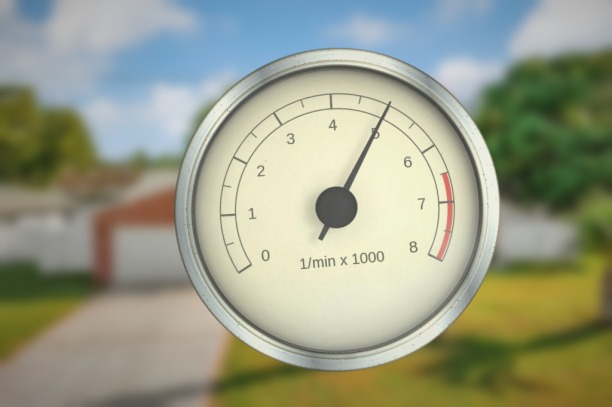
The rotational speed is rpm 5000
